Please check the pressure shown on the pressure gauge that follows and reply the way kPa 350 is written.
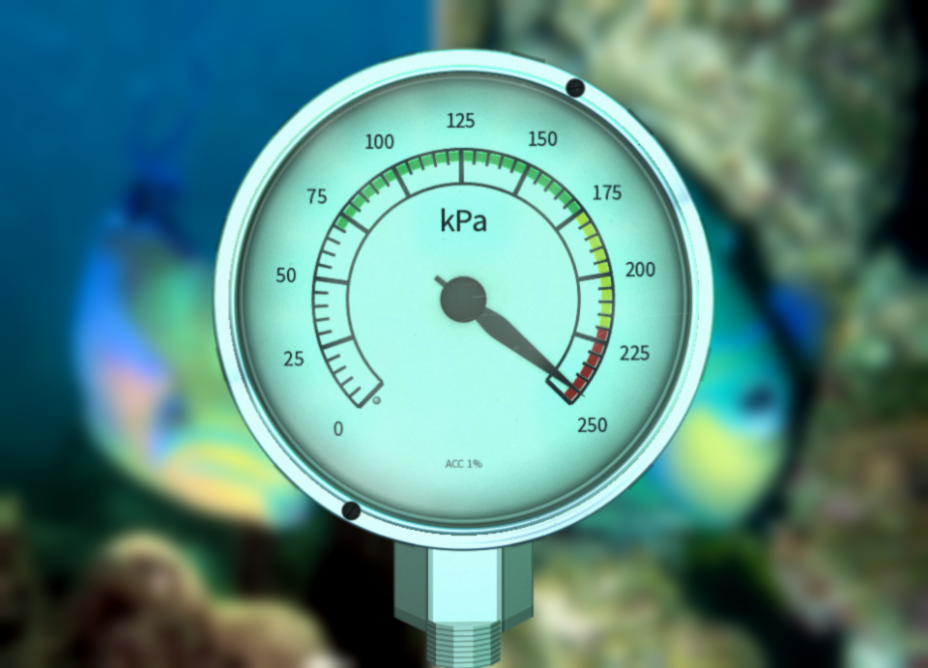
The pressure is kPa 245
